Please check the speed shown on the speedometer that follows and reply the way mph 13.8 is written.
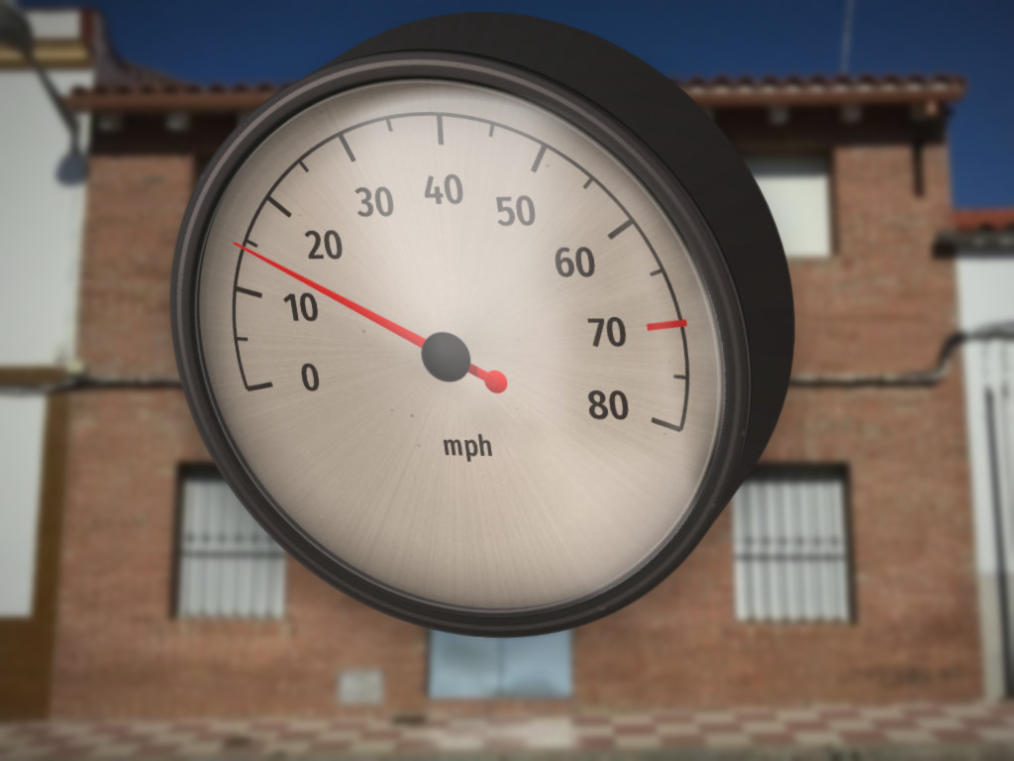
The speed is mph 15
